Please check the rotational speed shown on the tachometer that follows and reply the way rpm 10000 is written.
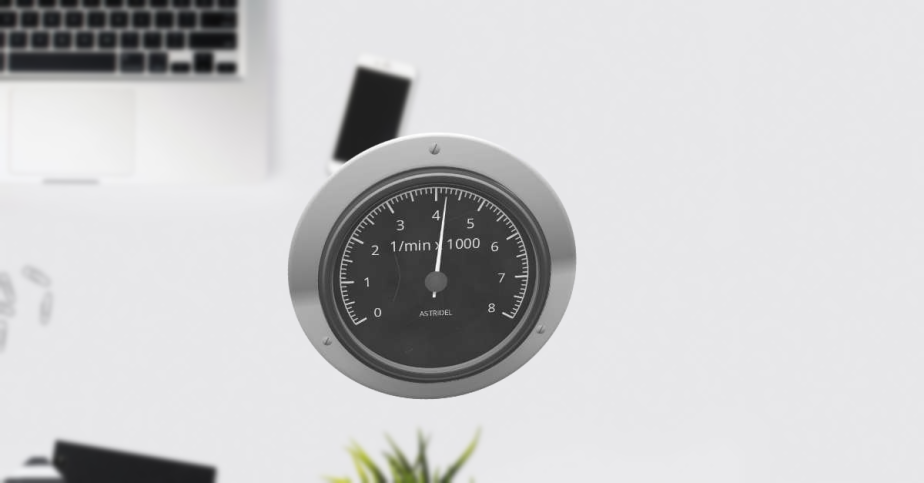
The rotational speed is rpm 4200
